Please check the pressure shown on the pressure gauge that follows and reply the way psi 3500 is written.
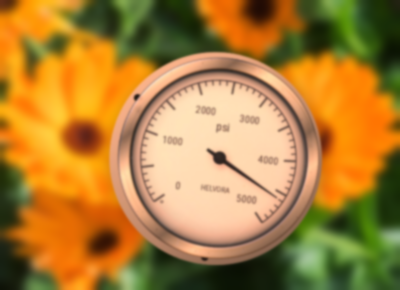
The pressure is psi 4600
